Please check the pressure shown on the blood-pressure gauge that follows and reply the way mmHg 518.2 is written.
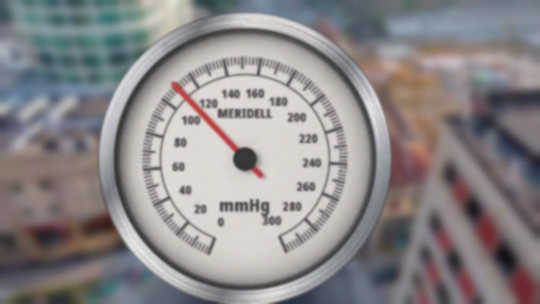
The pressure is mmHg 110
